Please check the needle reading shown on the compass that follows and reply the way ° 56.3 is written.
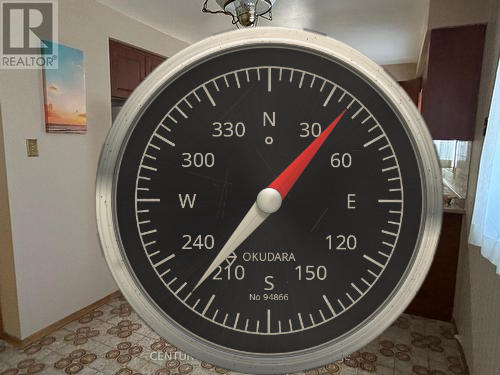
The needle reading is ° 40
